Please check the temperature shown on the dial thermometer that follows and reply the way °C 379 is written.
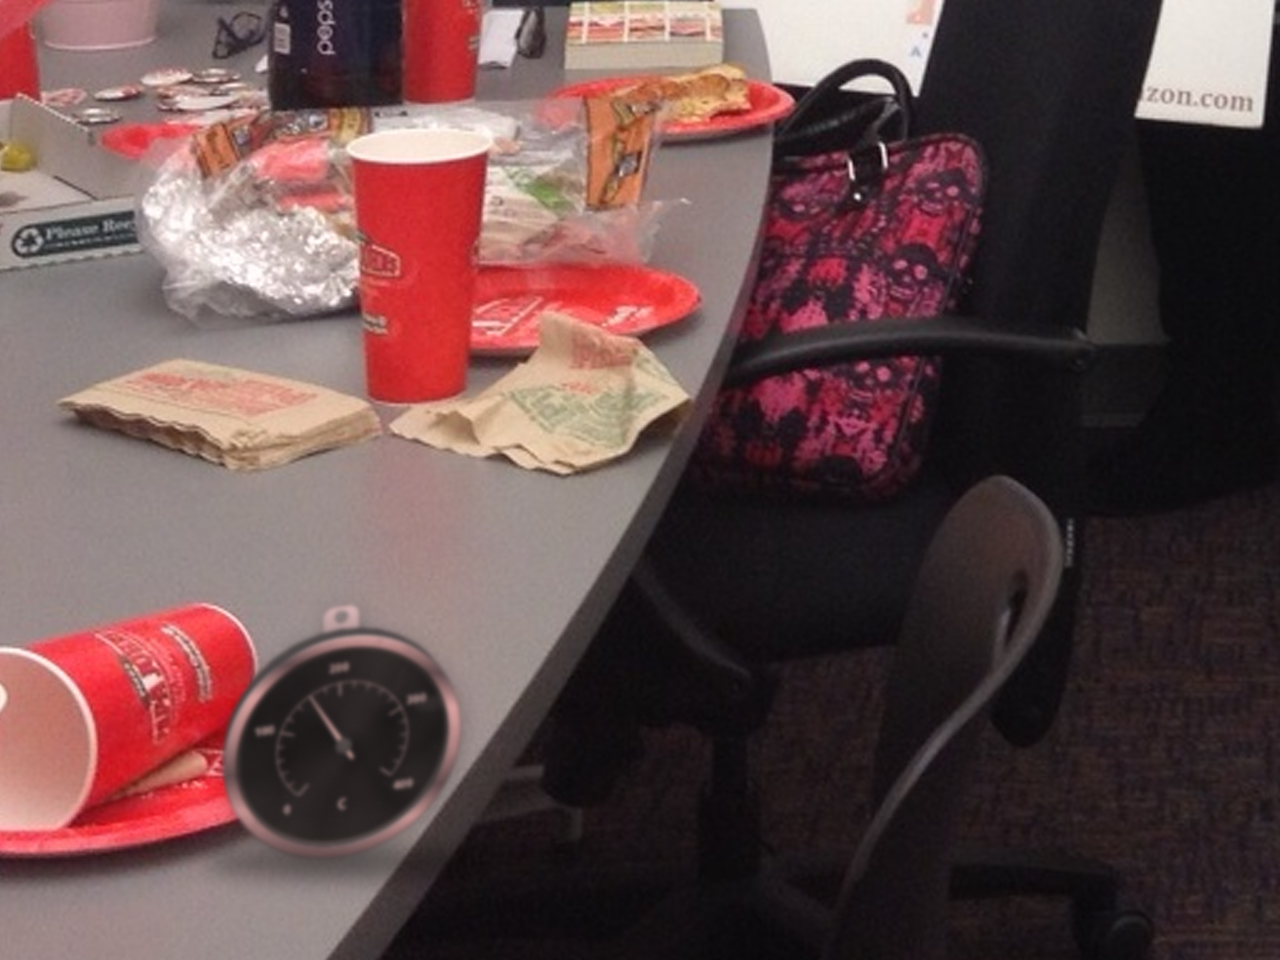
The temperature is °C 160
